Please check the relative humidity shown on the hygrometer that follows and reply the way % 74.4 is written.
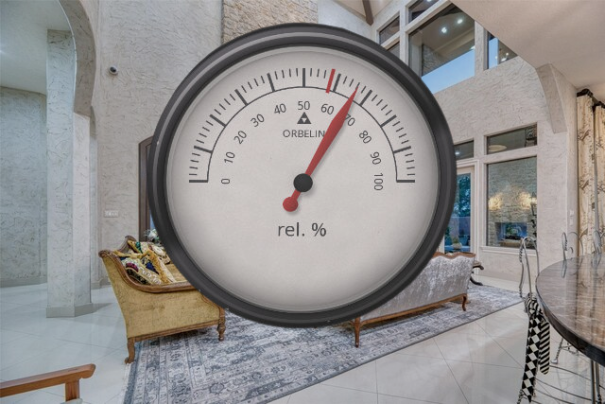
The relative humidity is % 66
